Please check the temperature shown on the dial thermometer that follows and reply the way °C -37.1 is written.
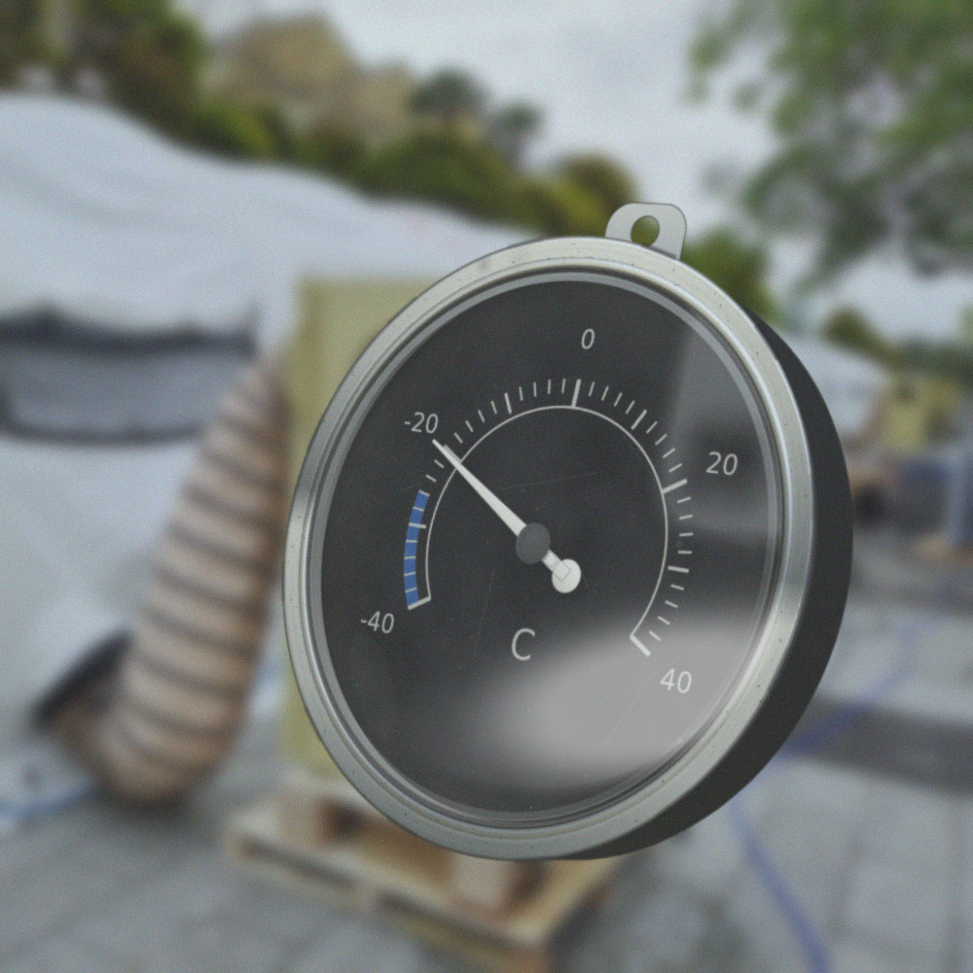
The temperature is °C -20
